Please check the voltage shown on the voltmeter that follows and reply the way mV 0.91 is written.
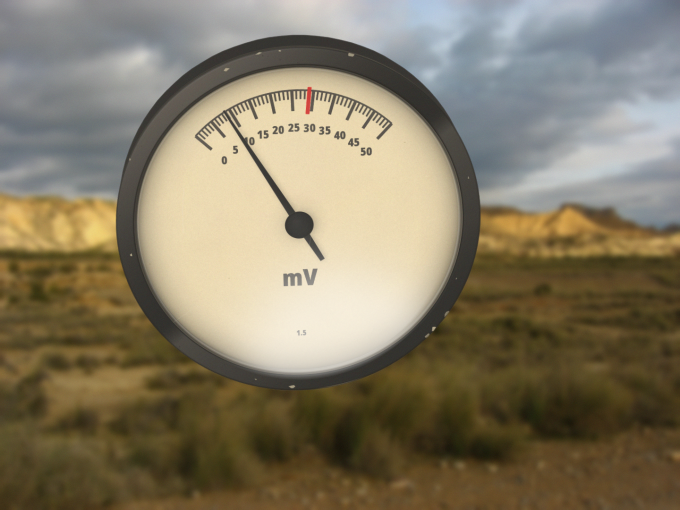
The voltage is mV 9
